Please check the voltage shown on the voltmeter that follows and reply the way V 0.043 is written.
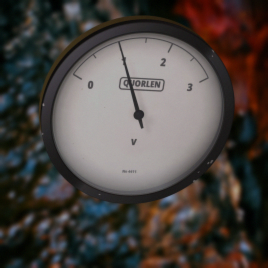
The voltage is V 1
